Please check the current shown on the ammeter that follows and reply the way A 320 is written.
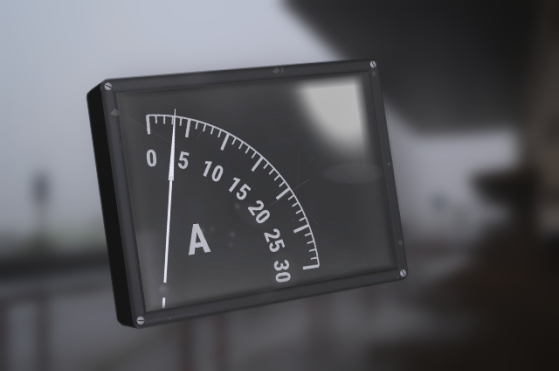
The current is A 3
